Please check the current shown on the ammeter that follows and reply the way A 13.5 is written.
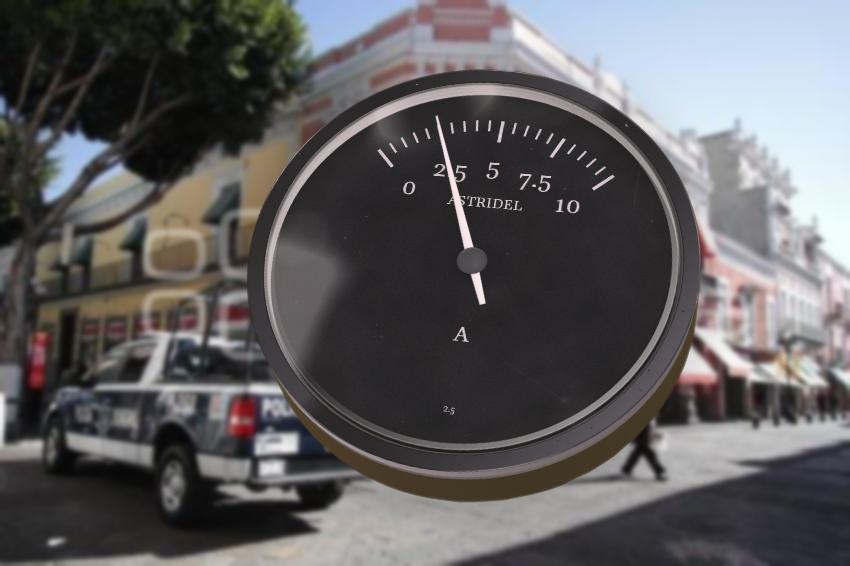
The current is A 2.5
